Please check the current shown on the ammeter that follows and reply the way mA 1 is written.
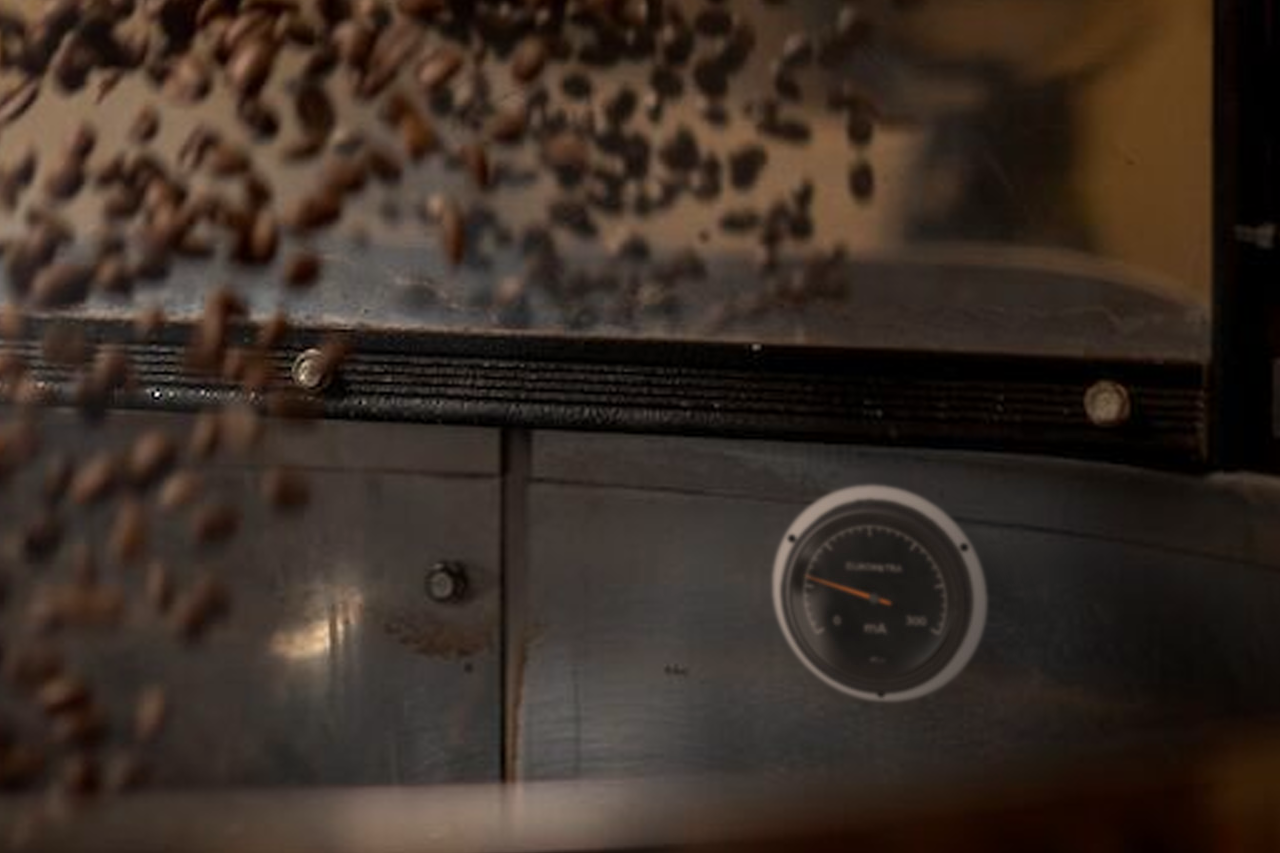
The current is mA 60
